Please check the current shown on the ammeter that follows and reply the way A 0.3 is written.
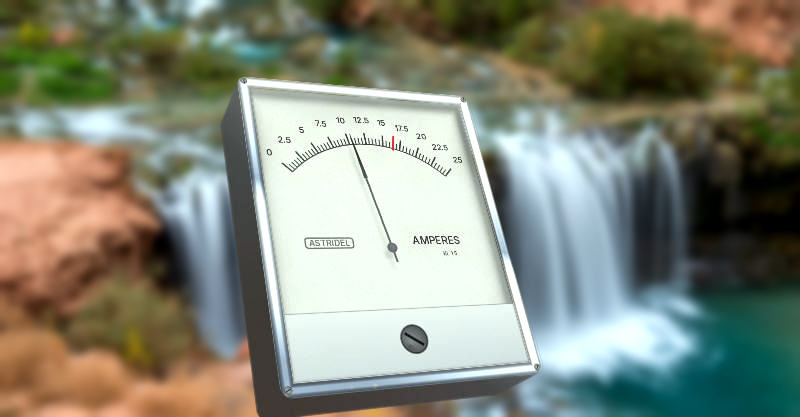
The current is A 10
